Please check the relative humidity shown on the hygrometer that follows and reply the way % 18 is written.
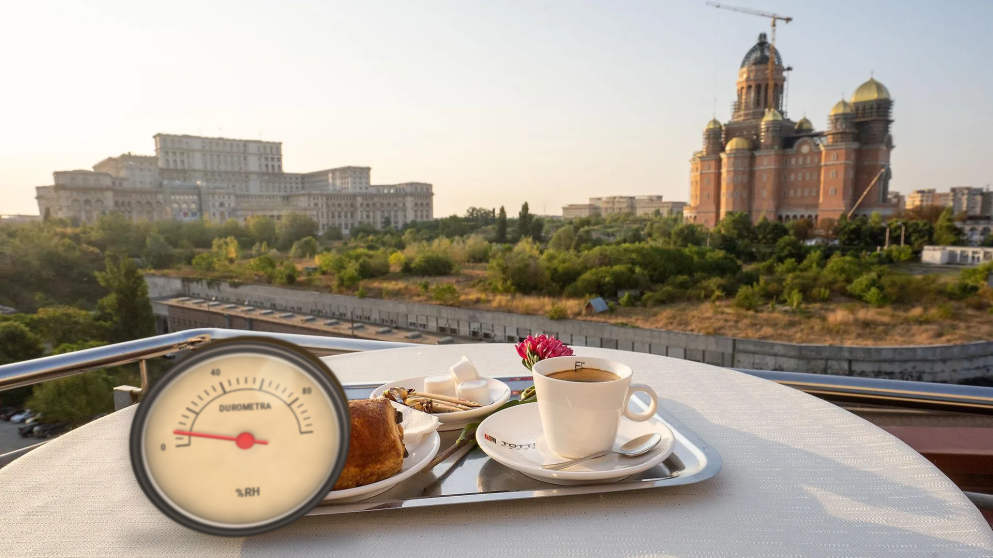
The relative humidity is % 8
